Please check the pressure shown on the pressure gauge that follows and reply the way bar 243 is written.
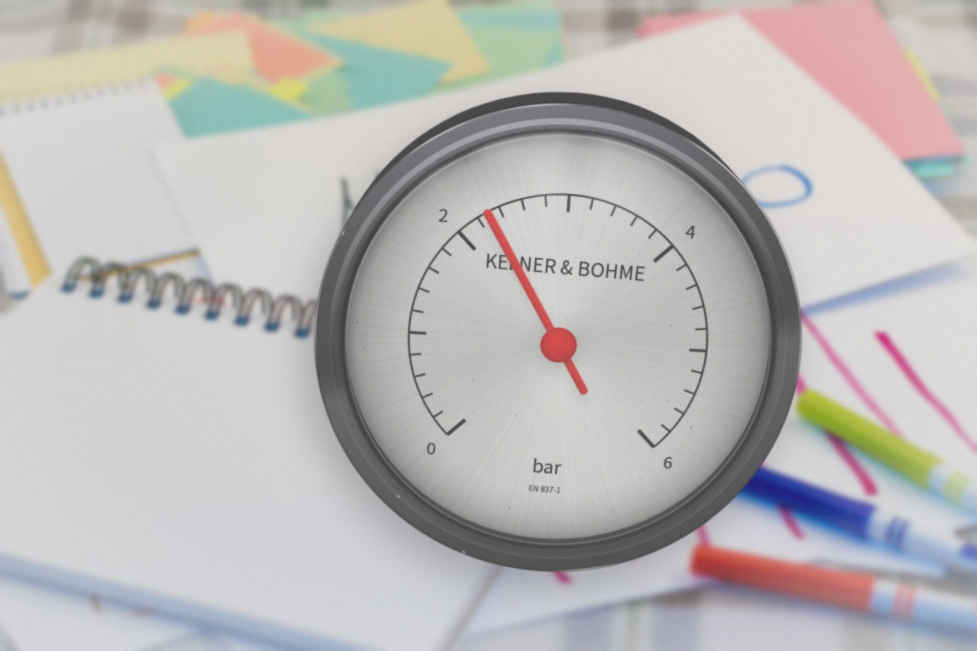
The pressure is bar 2.3
